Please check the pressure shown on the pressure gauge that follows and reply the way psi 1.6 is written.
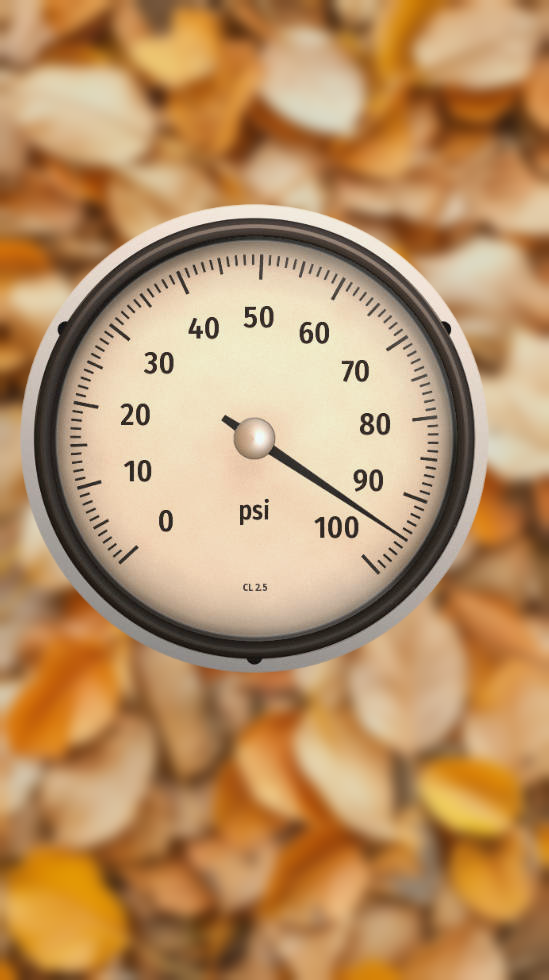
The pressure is psi 95
